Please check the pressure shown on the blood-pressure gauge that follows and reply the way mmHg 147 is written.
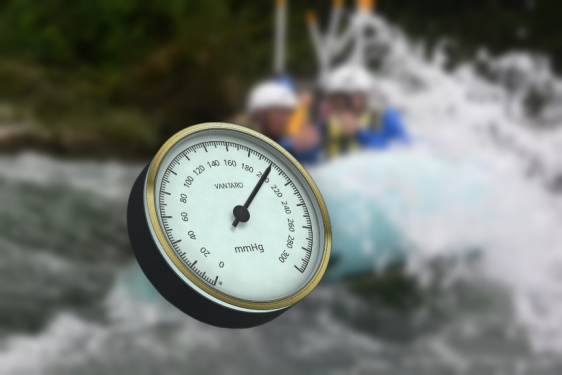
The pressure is mmHg 200
